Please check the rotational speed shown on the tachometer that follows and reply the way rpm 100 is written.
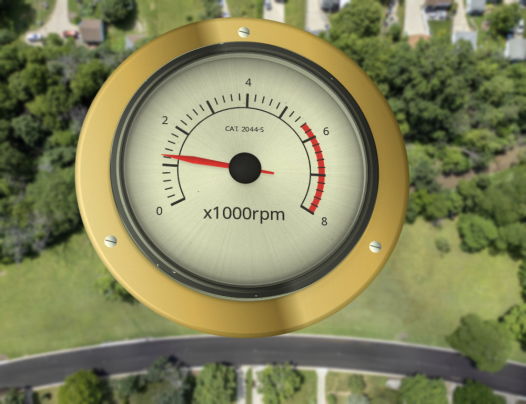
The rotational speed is rpm 1200
